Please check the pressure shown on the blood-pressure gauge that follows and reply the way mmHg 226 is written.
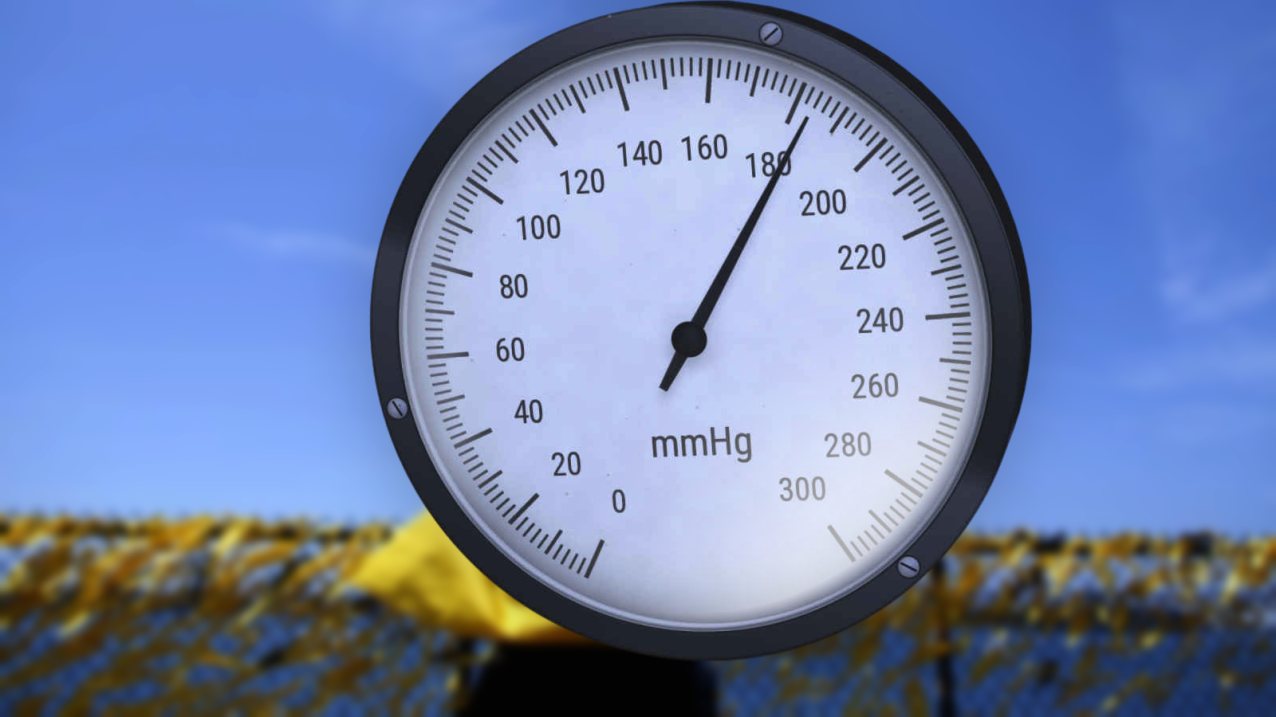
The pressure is mmHg 184
